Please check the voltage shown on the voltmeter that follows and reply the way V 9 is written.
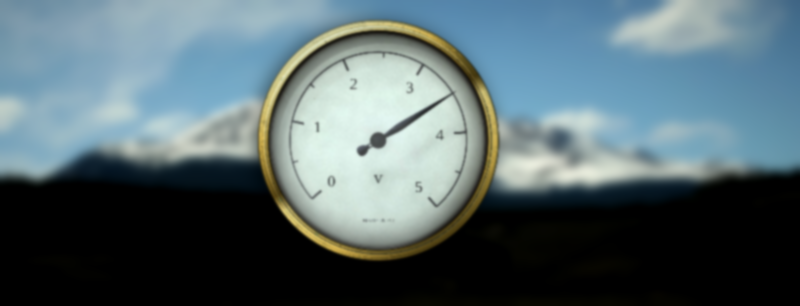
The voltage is V 3.5
